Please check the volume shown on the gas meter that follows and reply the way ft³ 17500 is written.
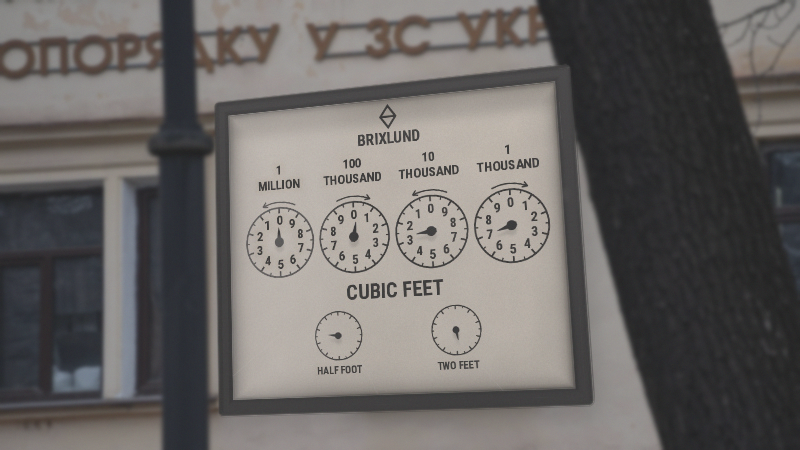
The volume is ft³ 2700
